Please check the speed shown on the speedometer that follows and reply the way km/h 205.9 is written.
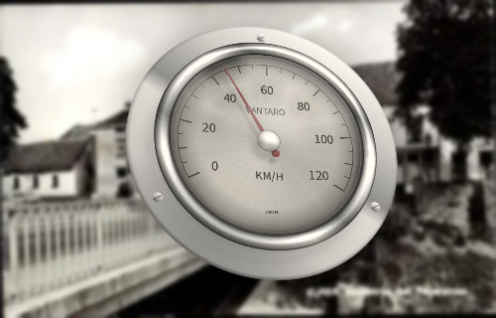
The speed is km/h 45
